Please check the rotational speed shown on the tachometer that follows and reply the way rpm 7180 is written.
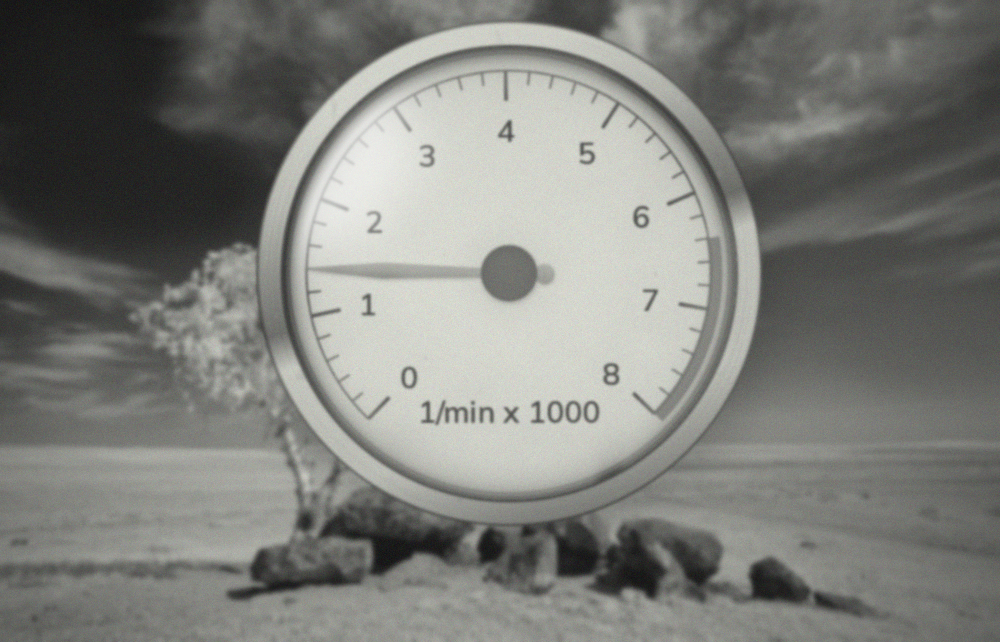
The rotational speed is rpm 1400
